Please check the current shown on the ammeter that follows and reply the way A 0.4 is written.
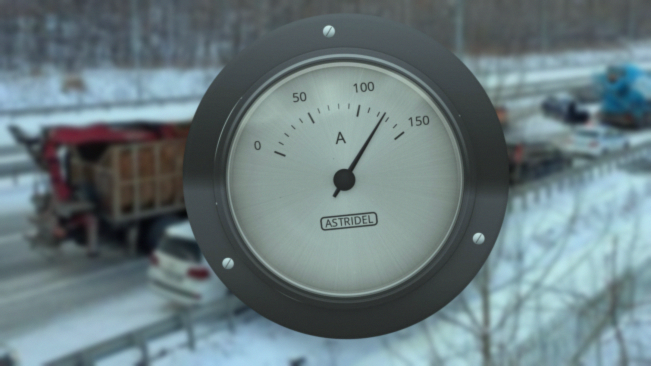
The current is A 125
